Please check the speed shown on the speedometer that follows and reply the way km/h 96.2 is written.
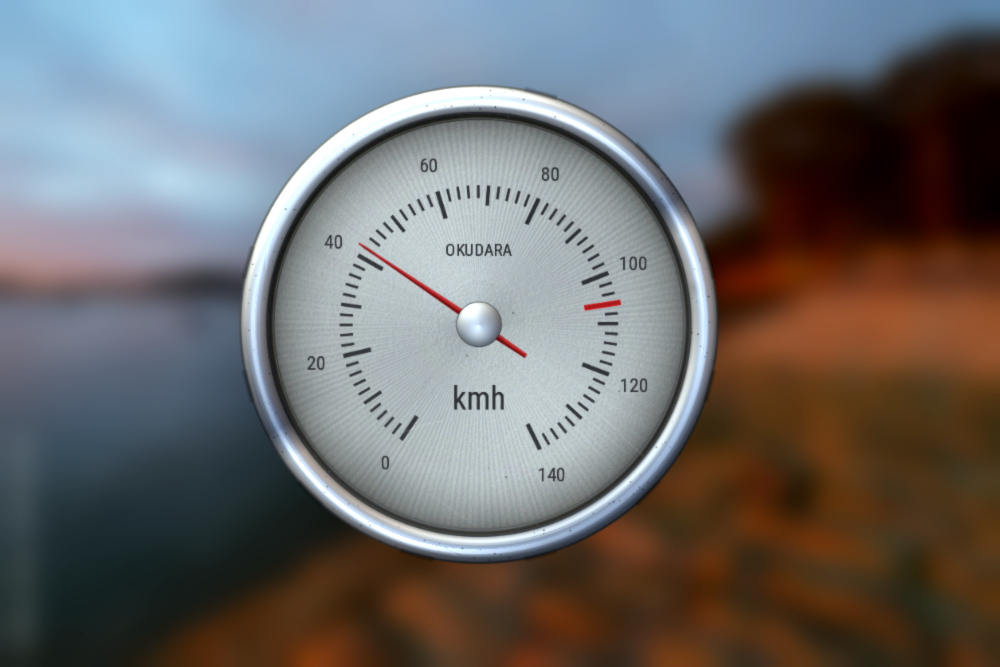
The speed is km/h 42
